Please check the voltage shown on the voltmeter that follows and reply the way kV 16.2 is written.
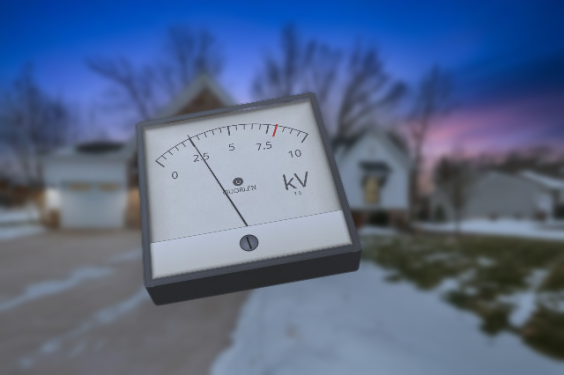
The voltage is kV 2.5
